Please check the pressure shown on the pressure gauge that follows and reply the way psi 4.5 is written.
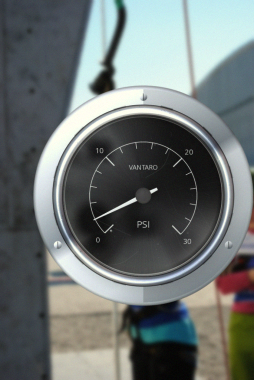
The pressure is psi 2
